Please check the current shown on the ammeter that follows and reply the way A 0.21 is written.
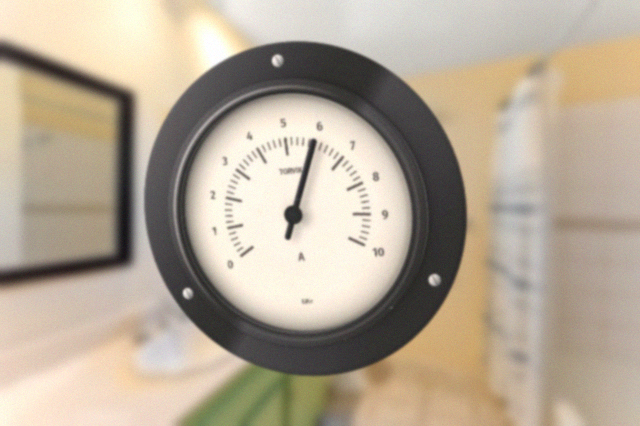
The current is A 6
